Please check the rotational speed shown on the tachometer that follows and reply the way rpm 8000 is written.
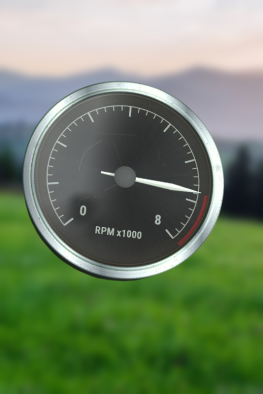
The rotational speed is rpm 6800
